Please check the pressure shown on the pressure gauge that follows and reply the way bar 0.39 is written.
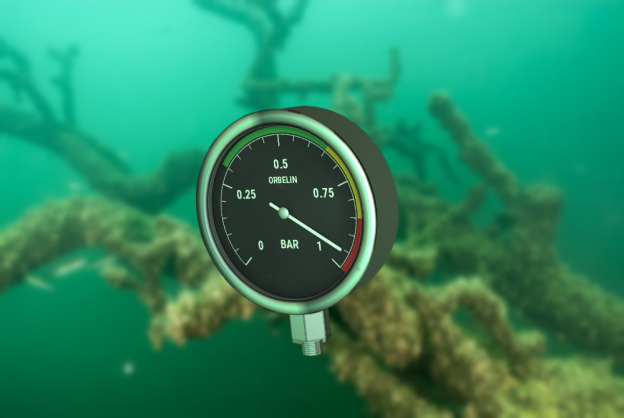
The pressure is bar 0.95
